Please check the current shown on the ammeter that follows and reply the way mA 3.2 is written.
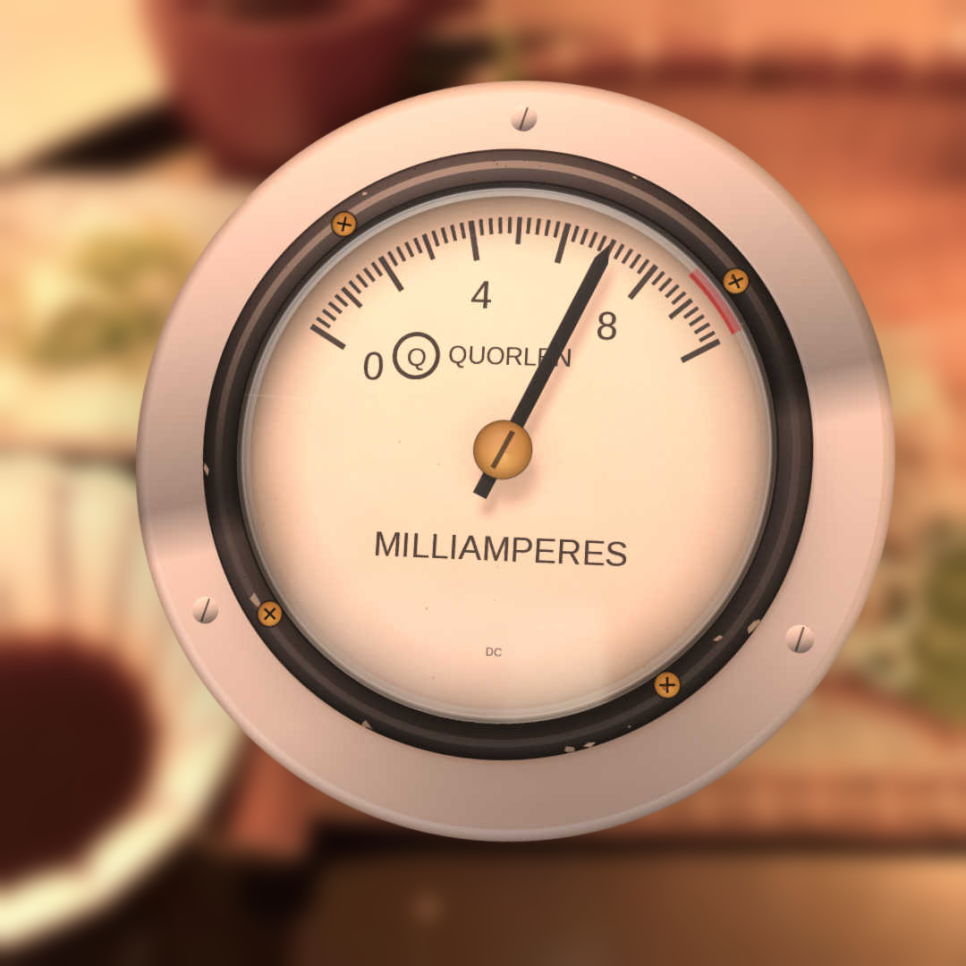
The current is mA 7
